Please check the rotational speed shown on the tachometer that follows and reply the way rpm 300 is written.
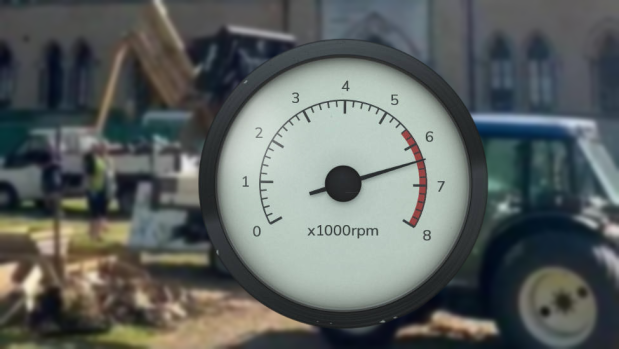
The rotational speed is rpm 6400
